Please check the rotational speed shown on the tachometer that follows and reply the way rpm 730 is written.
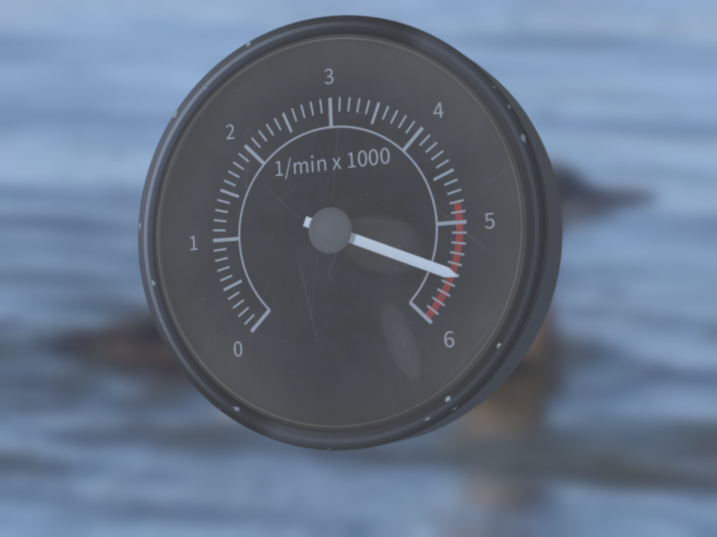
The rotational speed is rpm 5500
